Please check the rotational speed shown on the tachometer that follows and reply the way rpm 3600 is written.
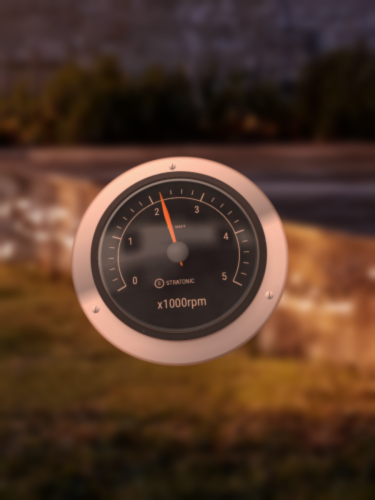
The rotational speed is rpm 2200
